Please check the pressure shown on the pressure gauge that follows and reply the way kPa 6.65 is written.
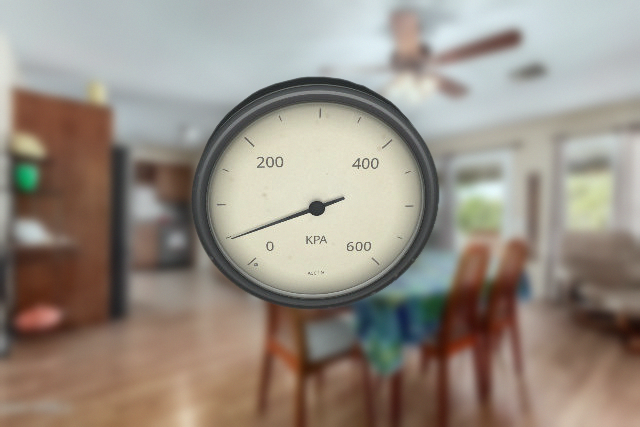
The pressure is kPa 50
